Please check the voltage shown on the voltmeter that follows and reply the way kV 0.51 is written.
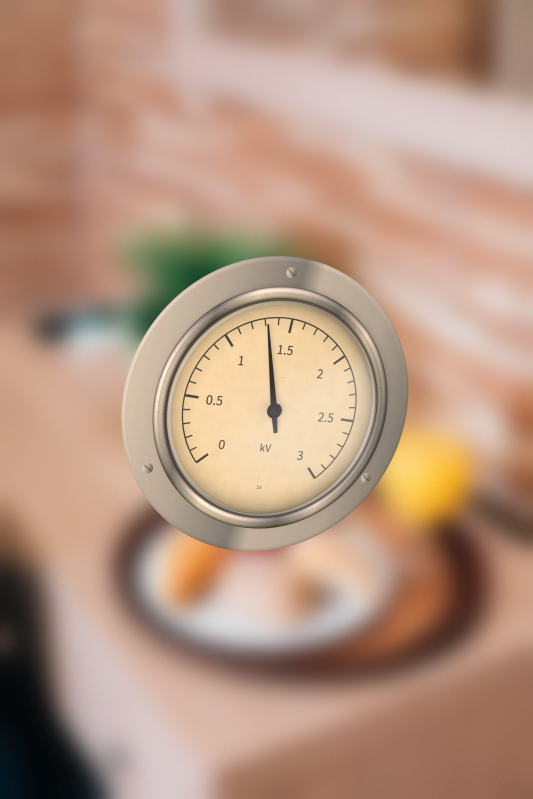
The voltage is kV 1.3
